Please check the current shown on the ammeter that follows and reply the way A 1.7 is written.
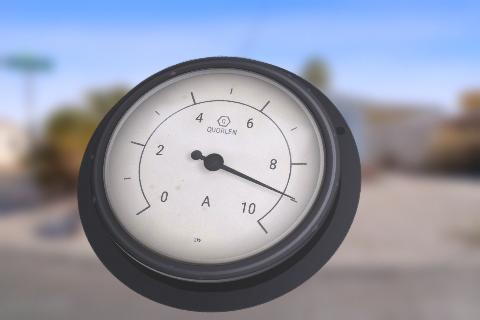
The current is A 9
